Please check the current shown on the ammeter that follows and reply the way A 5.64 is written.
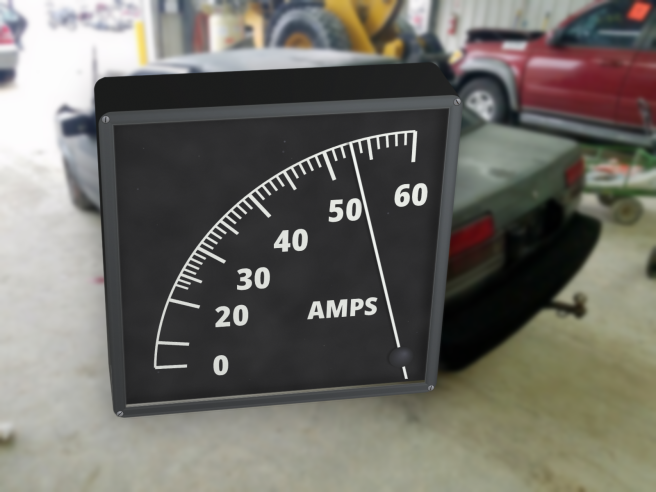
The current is A 53
